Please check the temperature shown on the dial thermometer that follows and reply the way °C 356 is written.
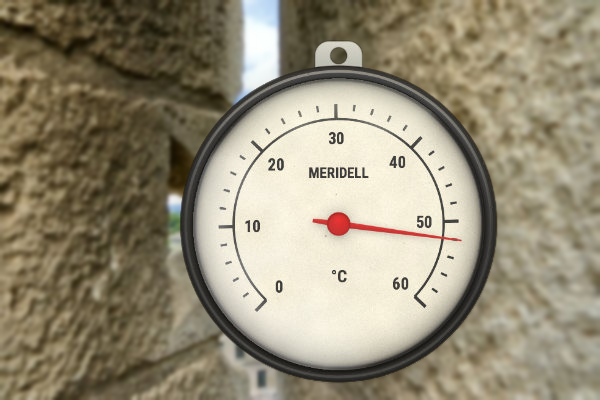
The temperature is °C 52
